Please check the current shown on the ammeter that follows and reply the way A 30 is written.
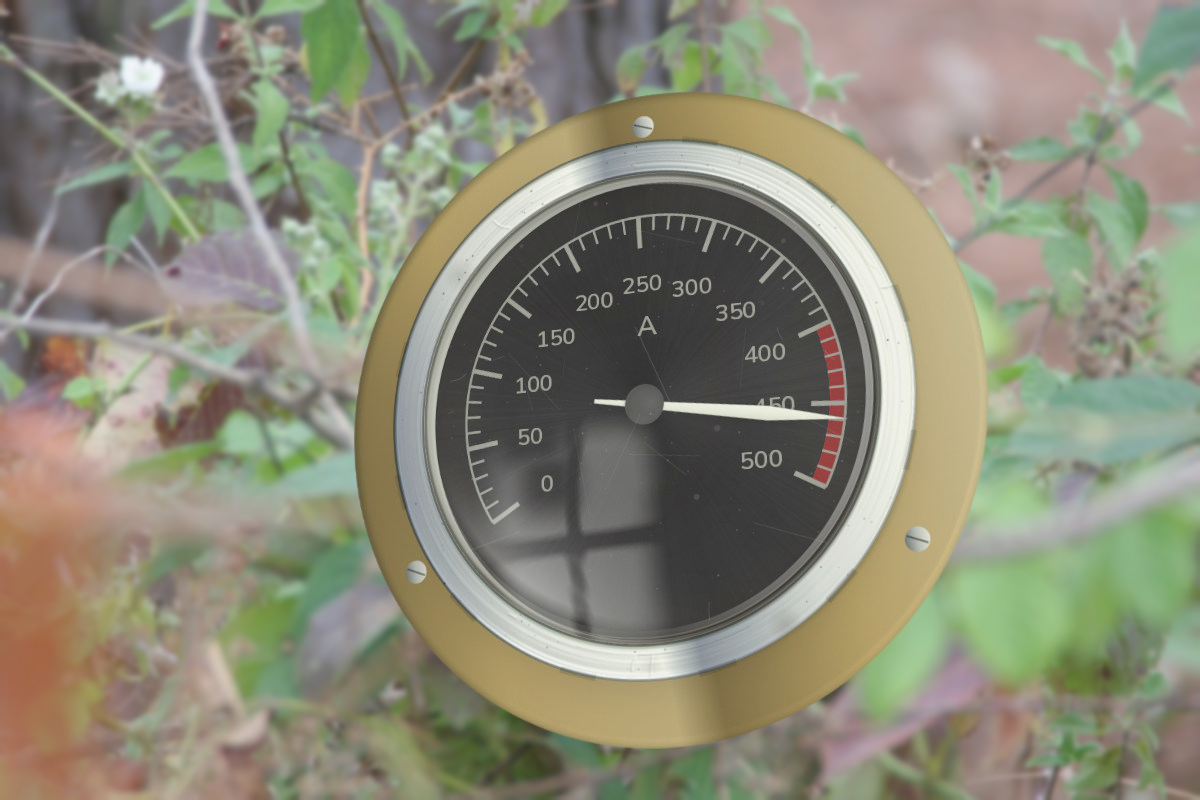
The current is A 460
